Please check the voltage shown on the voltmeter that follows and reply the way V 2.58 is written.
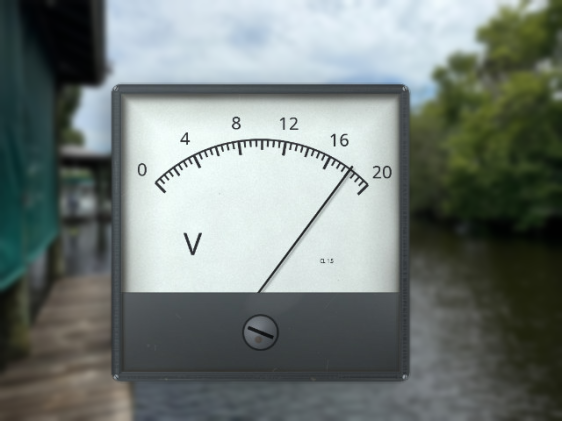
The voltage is V 18
